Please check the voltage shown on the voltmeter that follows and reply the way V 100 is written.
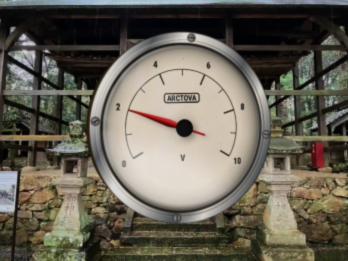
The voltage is V 2
